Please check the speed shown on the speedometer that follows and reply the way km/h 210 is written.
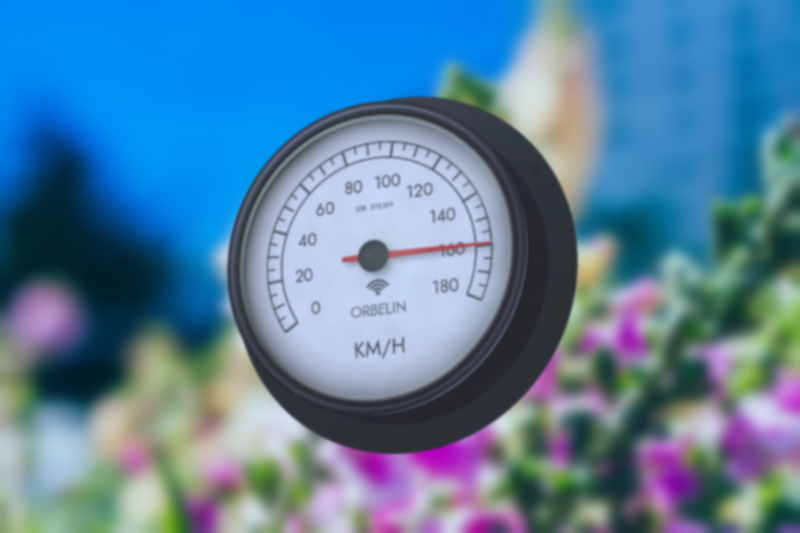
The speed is km/h 160
